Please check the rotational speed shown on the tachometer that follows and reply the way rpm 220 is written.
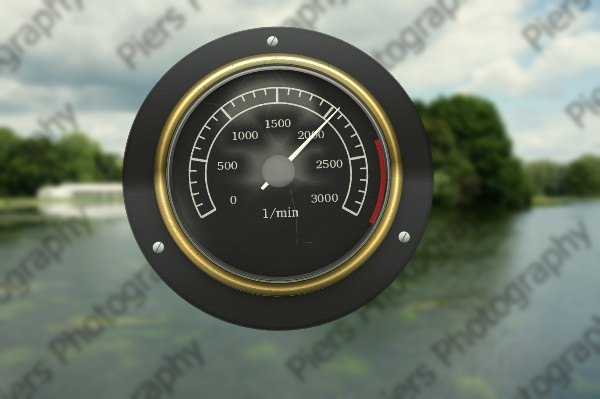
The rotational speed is rpm 2050
